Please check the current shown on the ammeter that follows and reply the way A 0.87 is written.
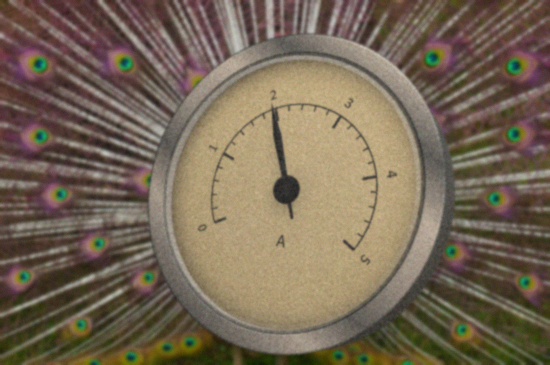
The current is A 2
